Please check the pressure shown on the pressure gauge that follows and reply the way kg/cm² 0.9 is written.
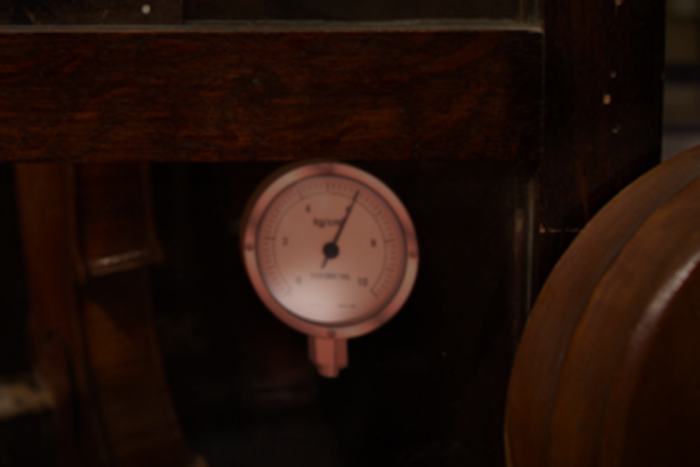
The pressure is kg/cm² 6
